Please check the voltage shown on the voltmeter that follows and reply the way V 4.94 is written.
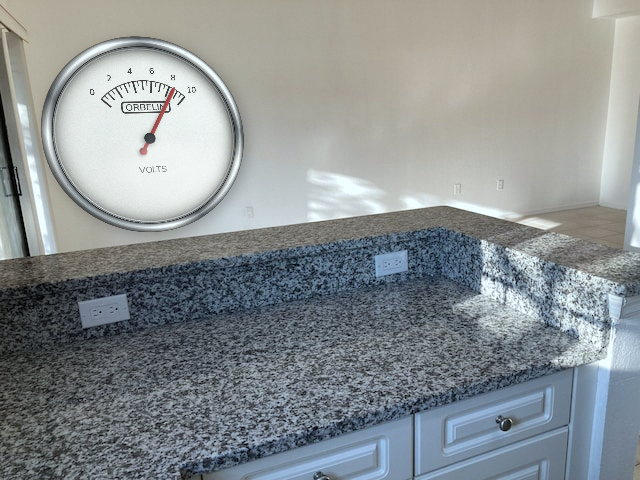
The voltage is V 8.5
